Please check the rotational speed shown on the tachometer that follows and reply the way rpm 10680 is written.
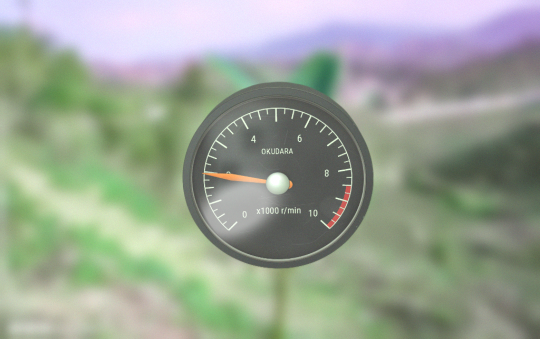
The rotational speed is rpm 2000
